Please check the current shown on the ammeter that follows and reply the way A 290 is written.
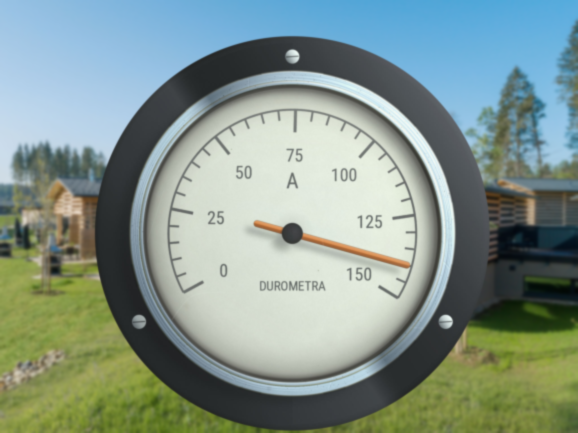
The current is A 140
